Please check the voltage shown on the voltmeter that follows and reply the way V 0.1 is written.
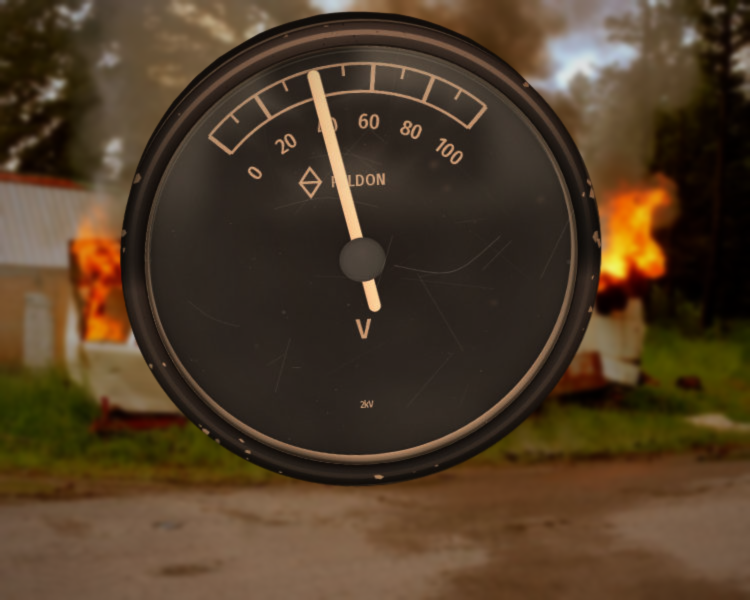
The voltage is V 40
